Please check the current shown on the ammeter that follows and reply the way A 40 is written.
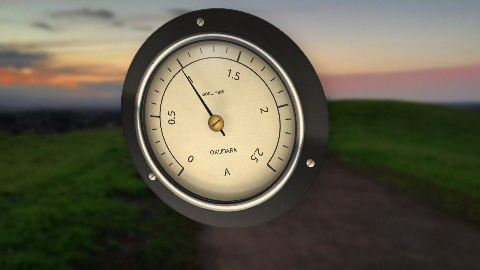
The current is A 1
